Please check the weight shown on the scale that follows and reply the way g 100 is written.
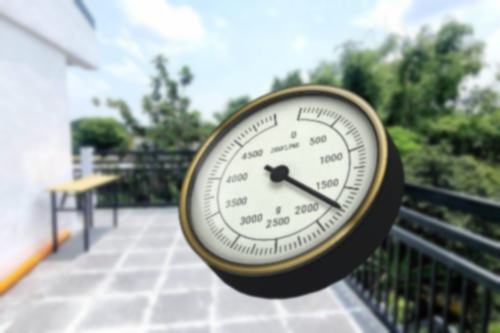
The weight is g 1750
